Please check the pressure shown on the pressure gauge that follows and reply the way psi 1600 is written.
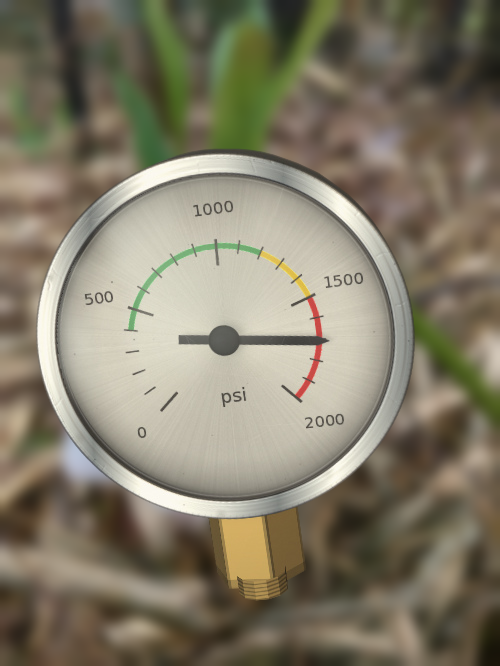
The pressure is psi 1700
